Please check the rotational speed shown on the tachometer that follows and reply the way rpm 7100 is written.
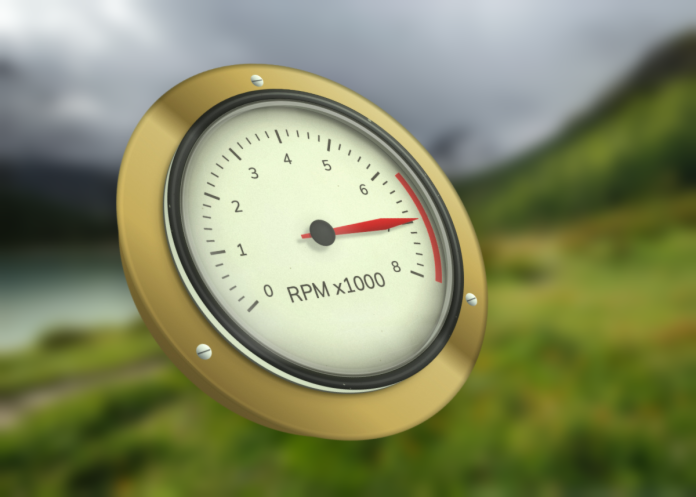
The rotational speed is rpm 7000
